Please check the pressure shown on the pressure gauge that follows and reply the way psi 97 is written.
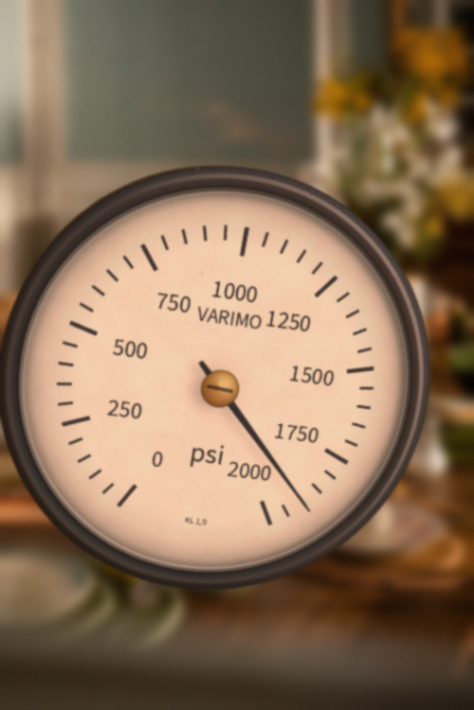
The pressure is psi 1900
